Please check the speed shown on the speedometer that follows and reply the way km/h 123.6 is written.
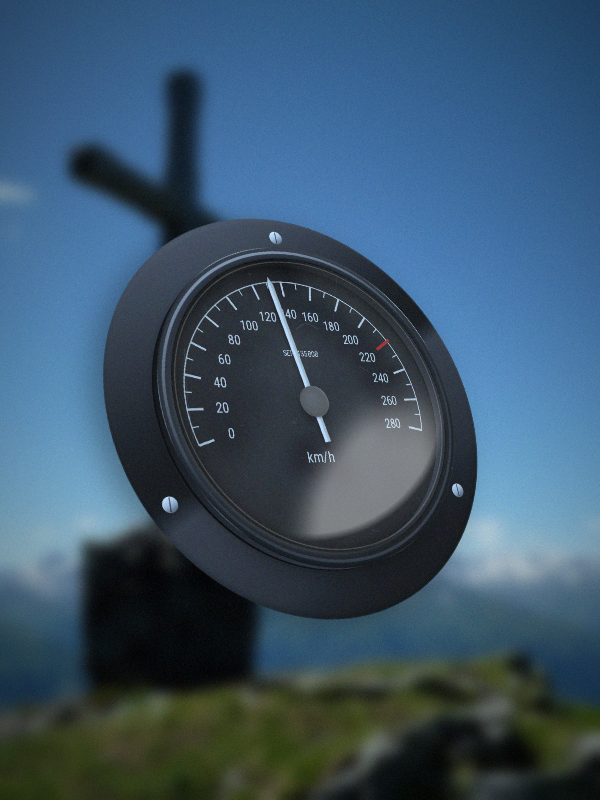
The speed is km/h 130
